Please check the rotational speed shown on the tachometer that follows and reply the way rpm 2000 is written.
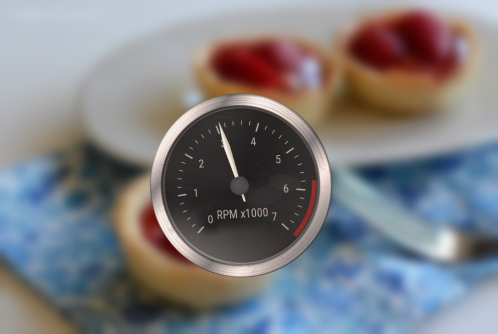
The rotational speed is rpm 3100
